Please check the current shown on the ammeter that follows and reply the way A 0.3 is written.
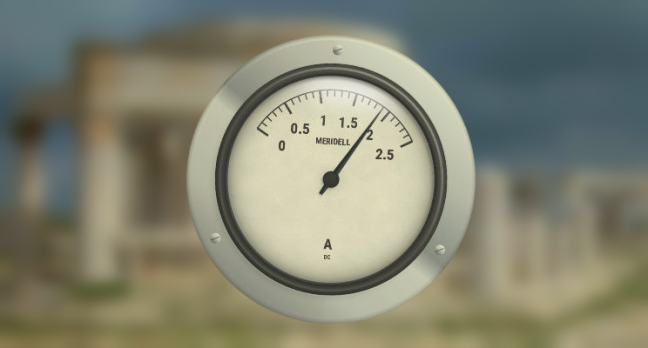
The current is A 1.9
